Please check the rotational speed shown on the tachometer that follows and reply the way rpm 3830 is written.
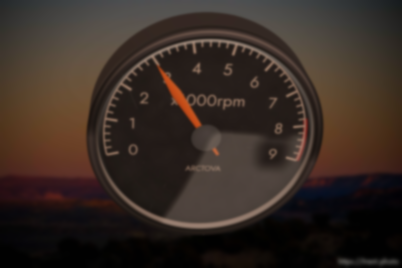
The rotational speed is rpm 3000
